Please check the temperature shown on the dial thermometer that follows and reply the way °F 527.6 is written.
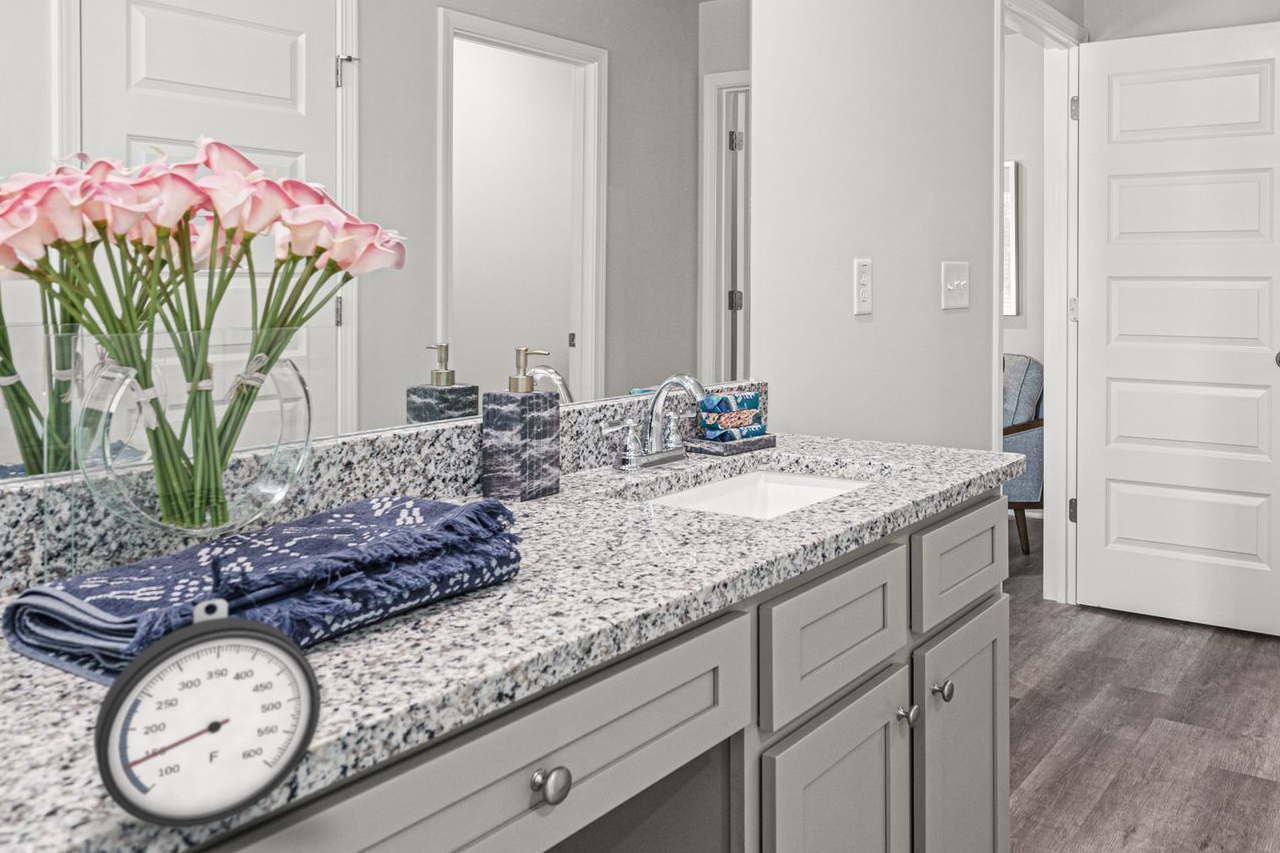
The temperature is °F 150
